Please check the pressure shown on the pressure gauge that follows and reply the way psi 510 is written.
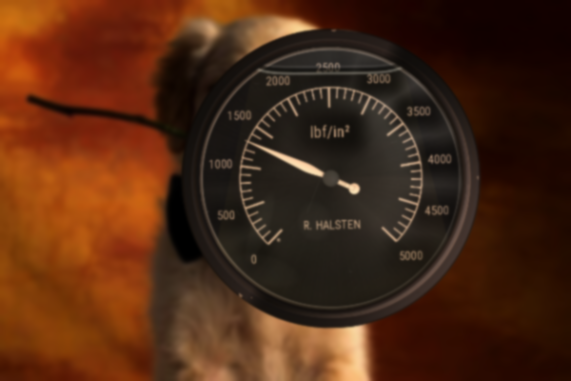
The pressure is psi 1300
